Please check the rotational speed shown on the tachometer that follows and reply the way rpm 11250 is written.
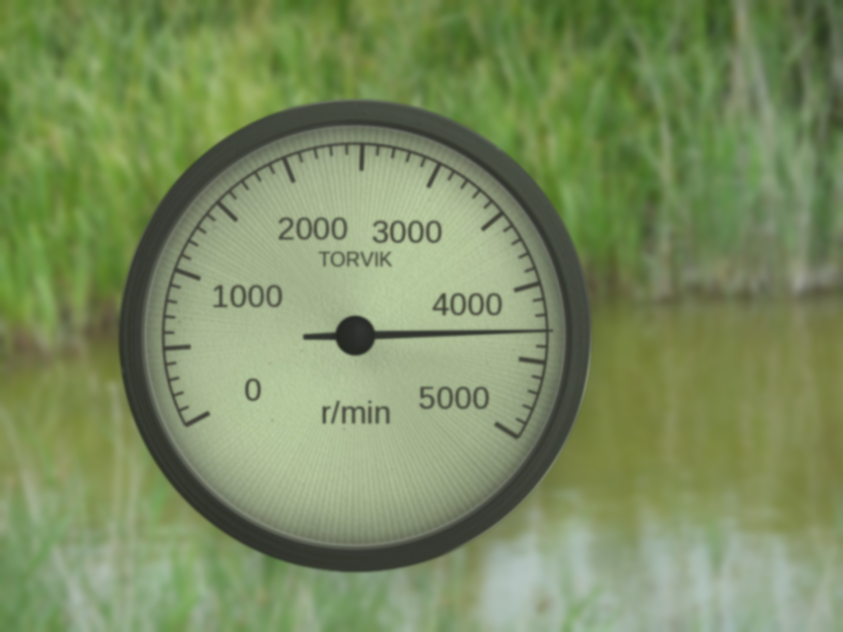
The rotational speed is rpm 4300
